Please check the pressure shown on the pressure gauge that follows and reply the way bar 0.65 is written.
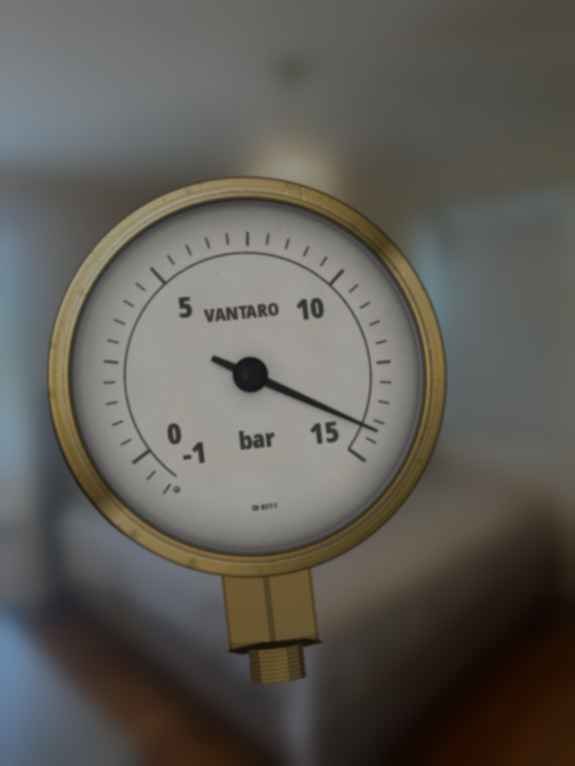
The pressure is bar 14.25
